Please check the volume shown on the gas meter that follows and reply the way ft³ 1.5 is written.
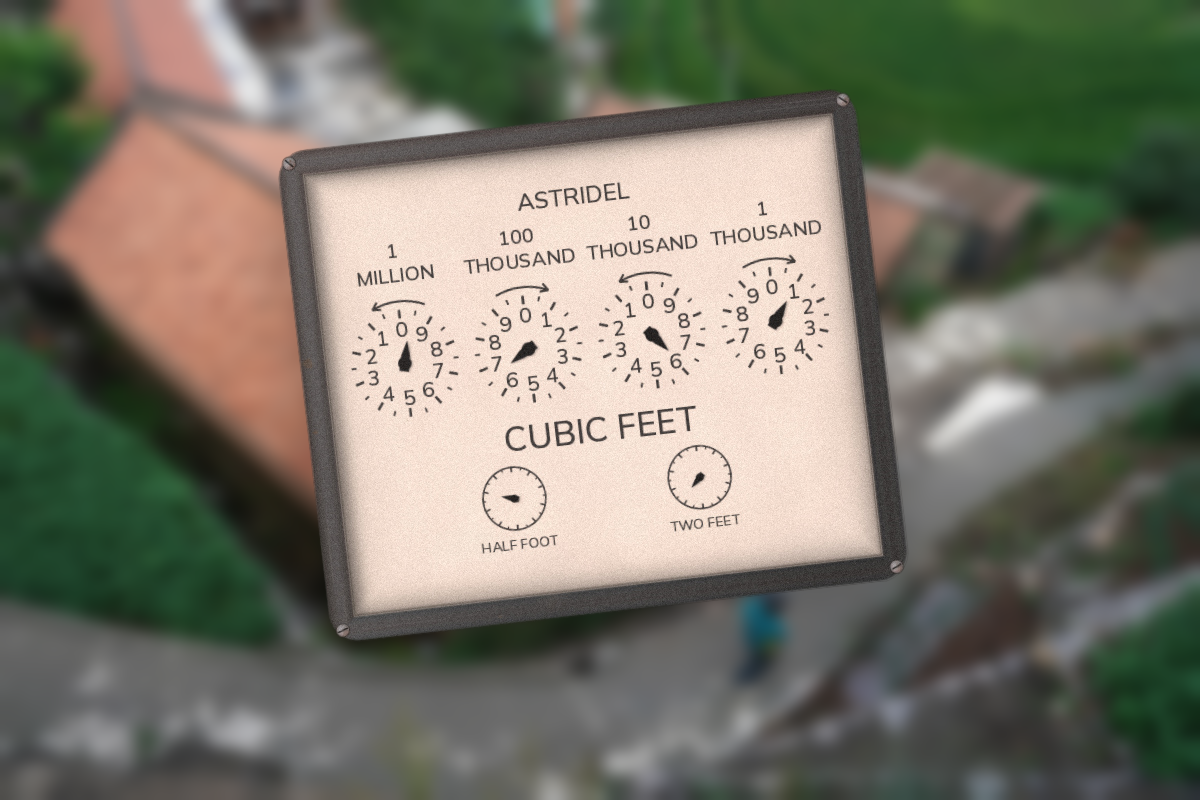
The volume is ft³ 966100
